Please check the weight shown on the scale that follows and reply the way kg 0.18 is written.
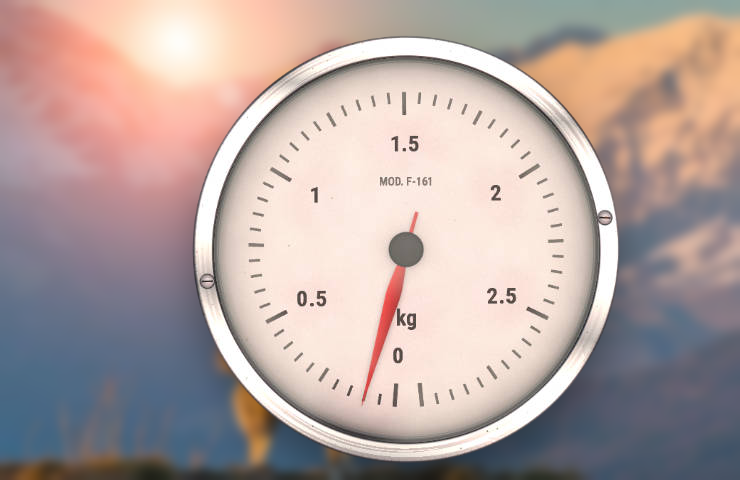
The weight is kg 0.1
